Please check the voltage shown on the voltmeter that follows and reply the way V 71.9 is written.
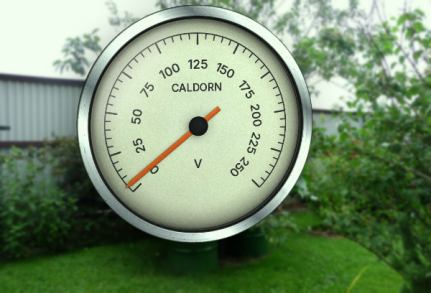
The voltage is V 5
